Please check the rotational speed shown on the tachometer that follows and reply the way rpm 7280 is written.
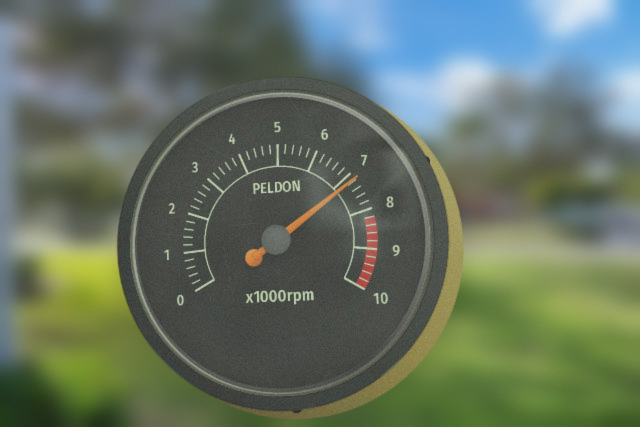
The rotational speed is rpm 7200
